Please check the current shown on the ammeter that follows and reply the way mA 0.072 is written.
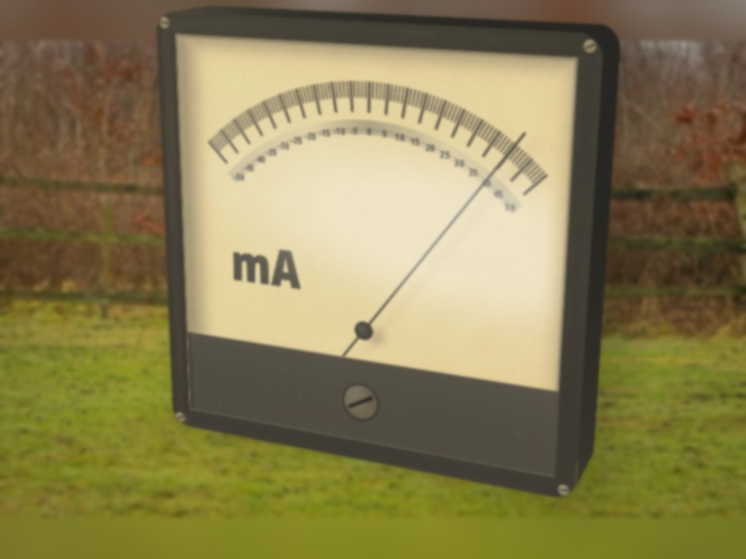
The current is mA 40
